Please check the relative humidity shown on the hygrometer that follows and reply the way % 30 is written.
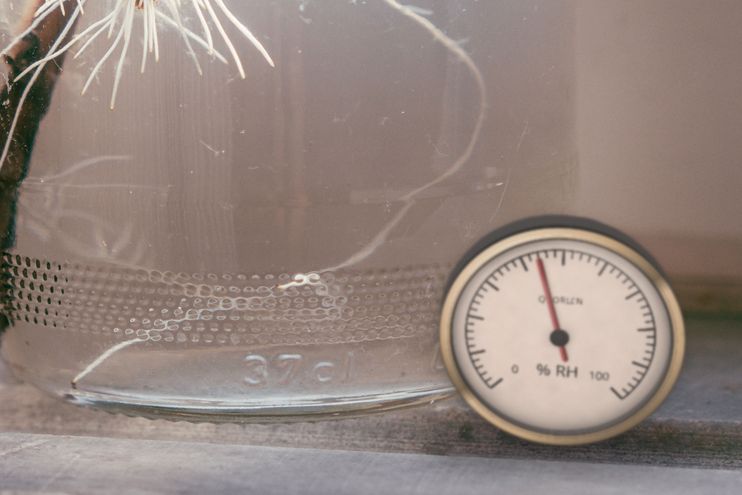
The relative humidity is % 44
